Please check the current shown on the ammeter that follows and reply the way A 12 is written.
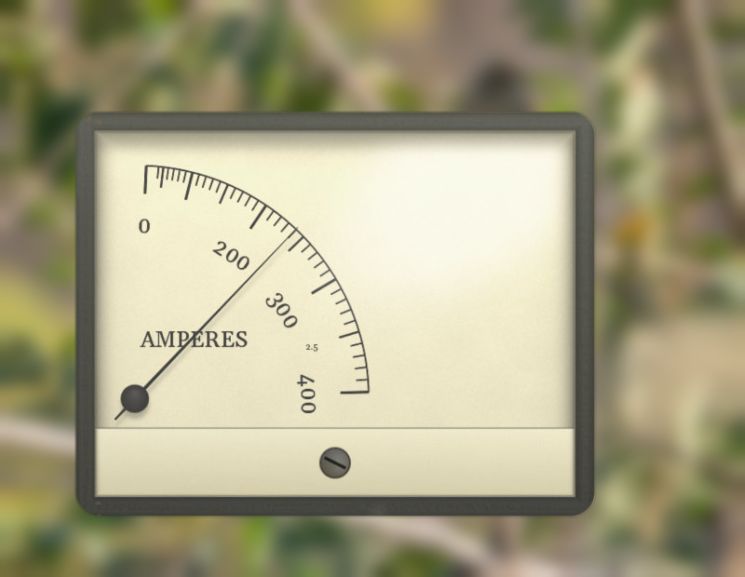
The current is A 240
